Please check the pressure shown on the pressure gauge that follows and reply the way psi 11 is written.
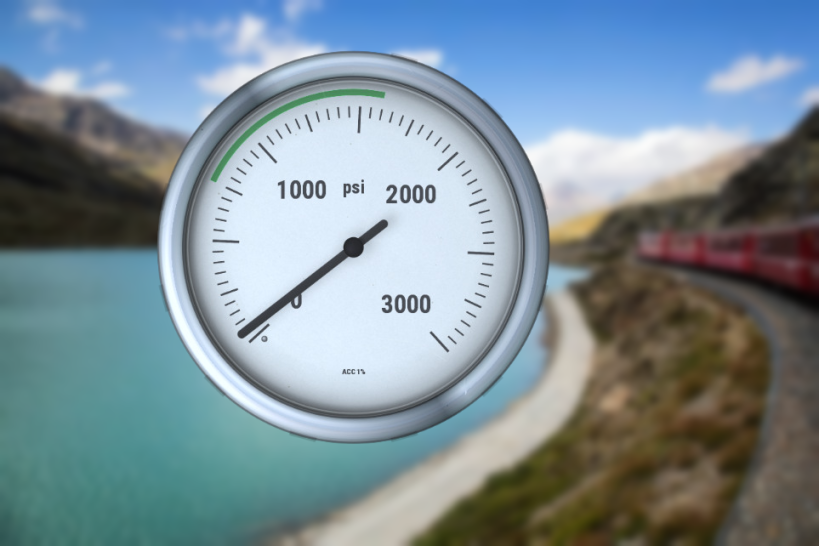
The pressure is psi 50
